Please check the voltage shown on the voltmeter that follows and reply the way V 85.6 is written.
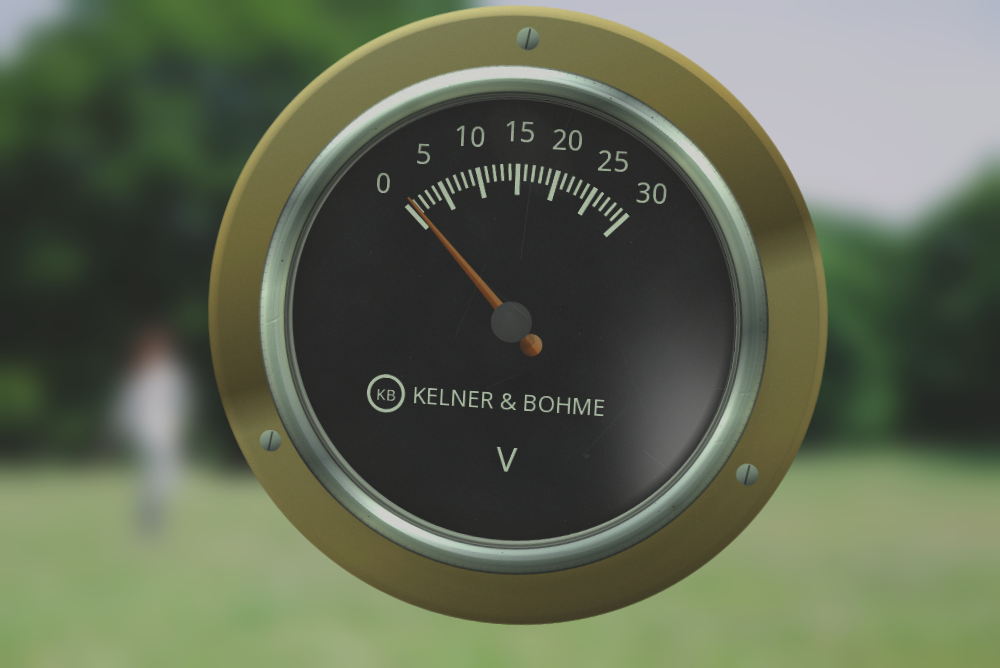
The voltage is V 1
